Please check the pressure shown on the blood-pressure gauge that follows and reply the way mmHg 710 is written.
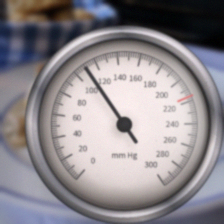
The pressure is mmHg 110
